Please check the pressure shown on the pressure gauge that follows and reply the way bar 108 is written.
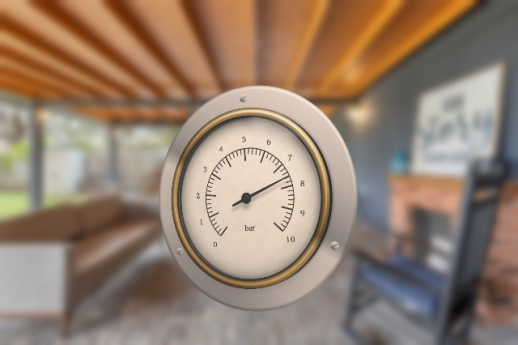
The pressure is bar 7.6
